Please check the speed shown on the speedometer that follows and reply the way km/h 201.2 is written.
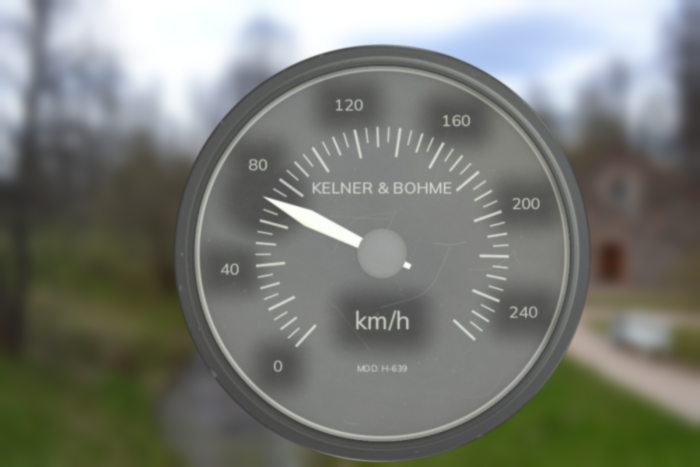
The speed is km/h 70
